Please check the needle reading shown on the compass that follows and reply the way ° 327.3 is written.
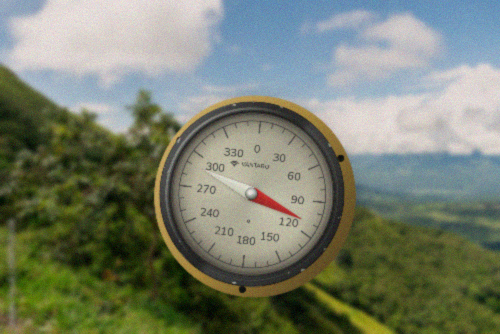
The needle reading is ° 110
